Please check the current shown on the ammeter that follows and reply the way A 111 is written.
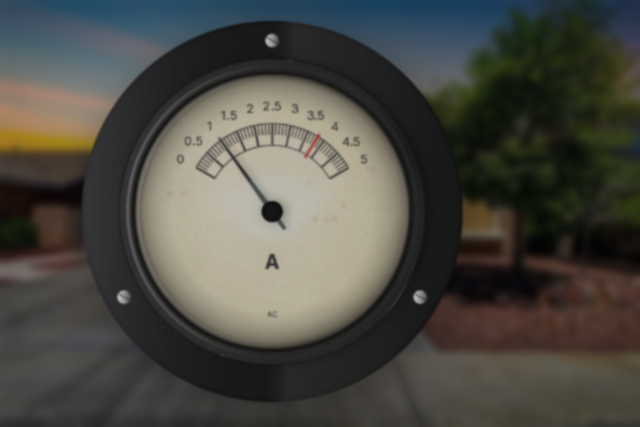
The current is A 1
